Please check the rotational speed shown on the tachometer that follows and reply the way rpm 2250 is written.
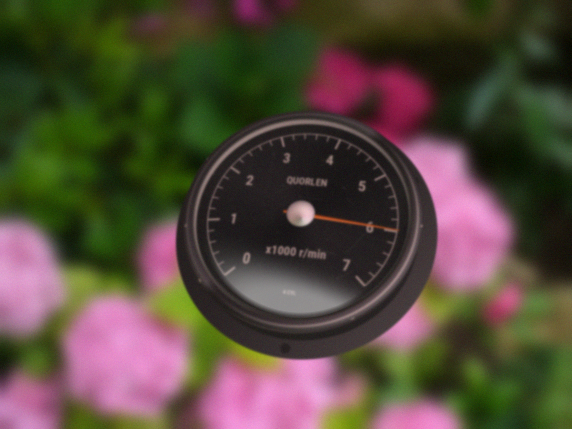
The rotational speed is rpm 6000
